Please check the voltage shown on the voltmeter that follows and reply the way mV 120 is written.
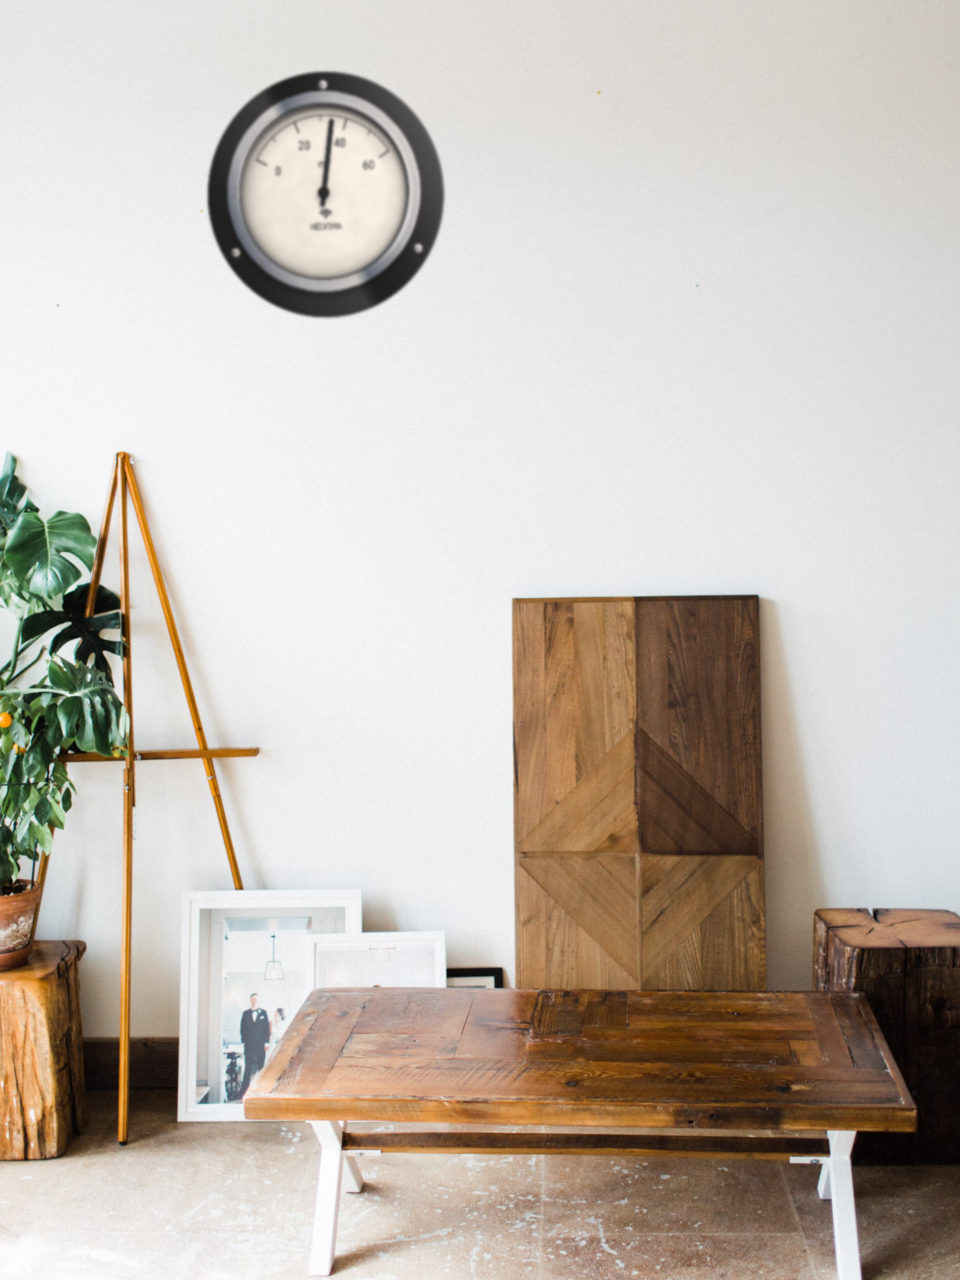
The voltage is mV 35
